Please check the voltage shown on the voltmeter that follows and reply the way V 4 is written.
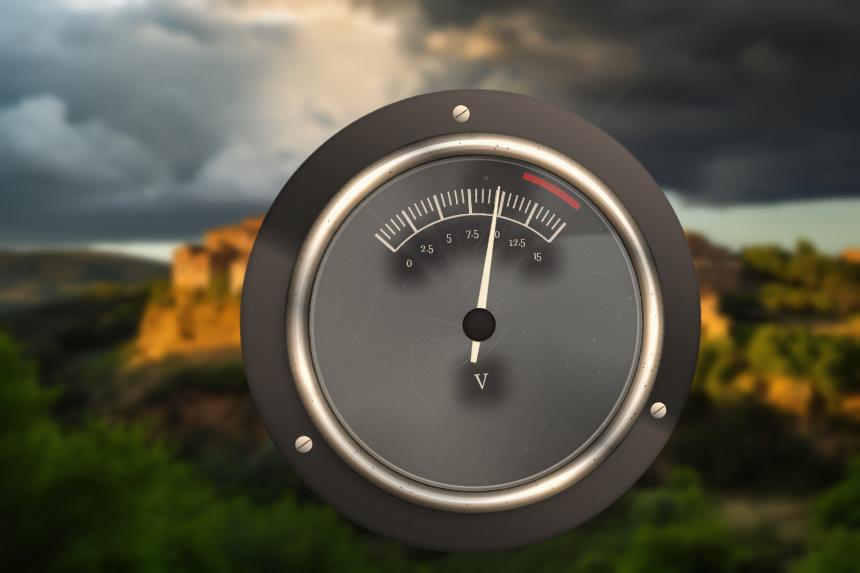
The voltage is V 9.5
